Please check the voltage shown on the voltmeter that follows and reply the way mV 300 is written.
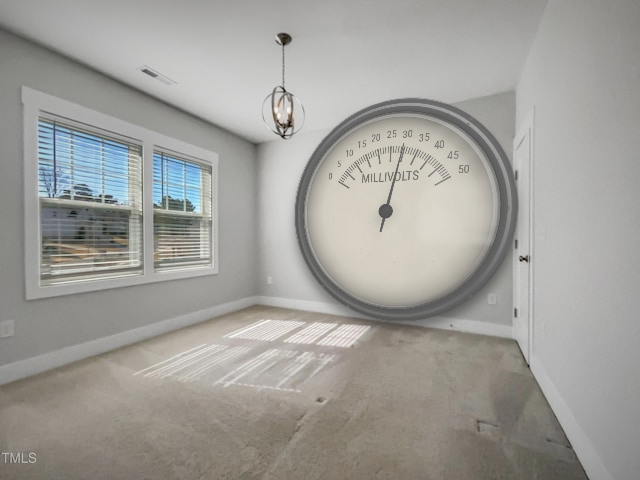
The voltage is mV 30
